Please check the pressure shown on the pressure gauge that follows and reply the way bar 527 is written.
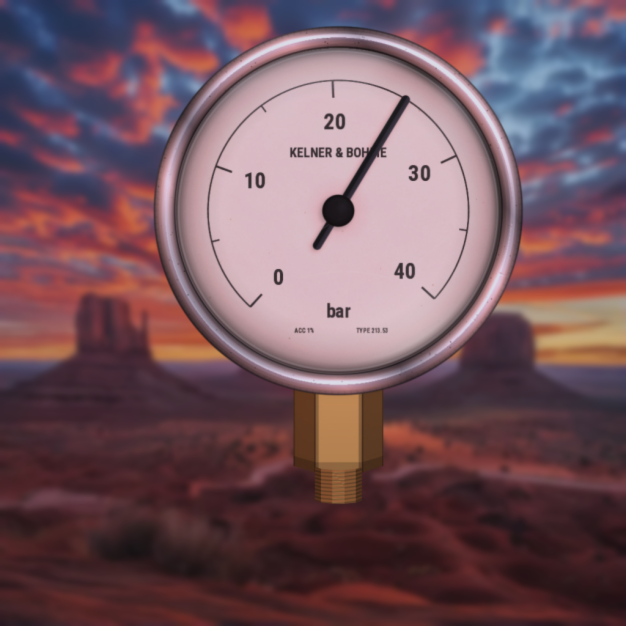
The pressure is bar 25
